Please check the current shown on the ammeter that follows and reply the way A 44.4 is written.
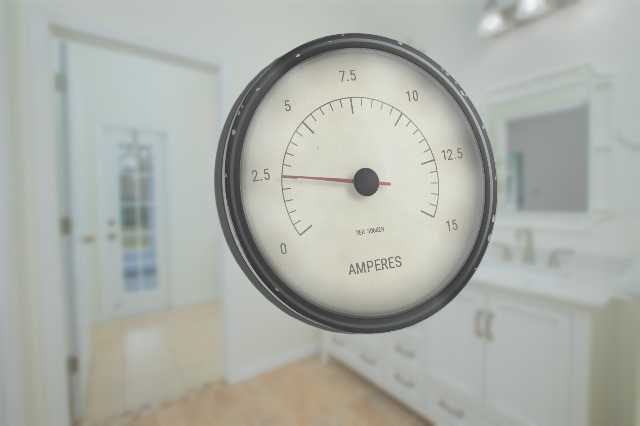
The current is A 2.5
